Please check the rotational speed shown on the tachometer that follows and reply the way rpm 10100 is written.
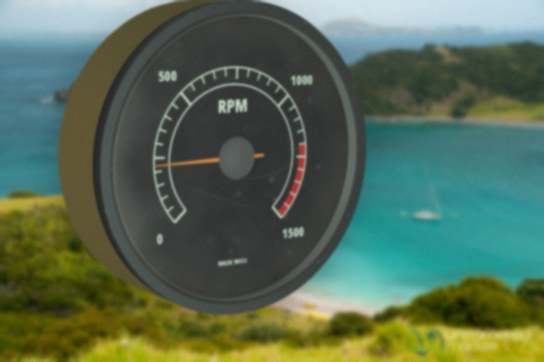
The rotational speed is rpm 225
